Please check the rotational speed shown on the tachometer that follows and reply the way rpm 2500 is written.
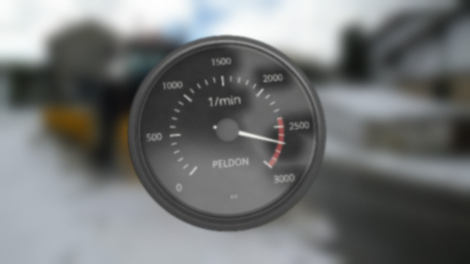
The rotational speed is rpm 2700
